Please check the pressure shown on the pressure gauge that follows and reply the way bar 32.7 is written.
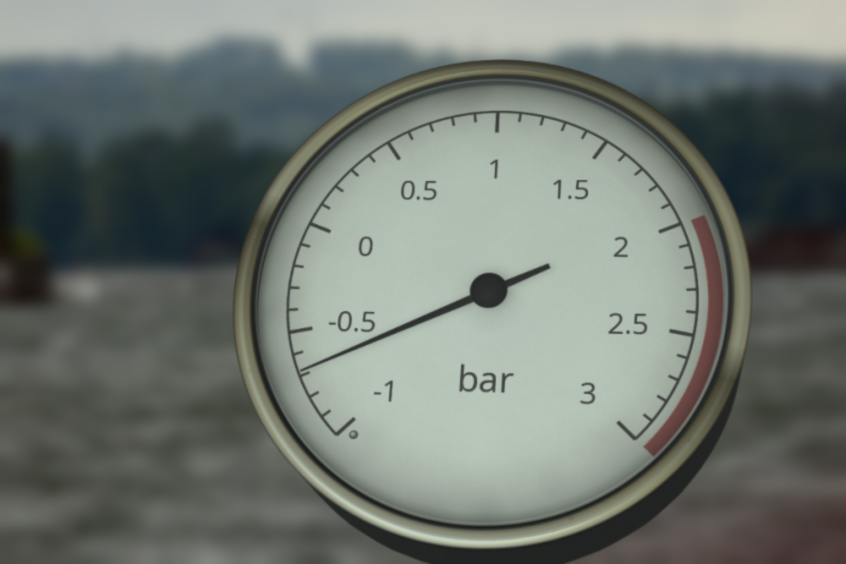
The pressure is bar -0.7
